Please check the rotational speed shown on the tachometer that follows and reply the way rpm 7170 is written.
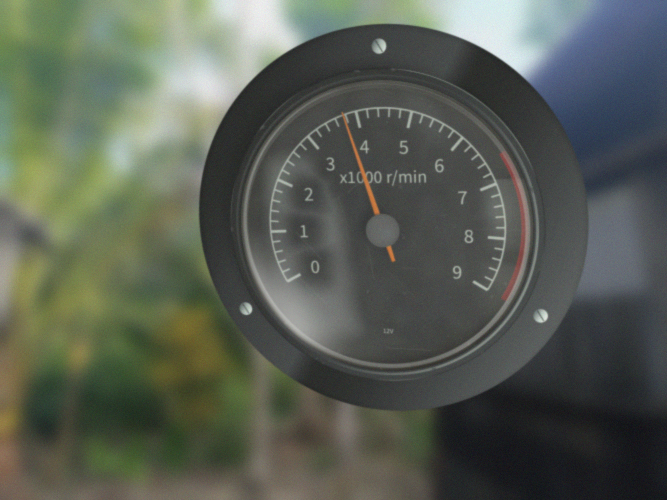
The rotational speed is rpm 3800
